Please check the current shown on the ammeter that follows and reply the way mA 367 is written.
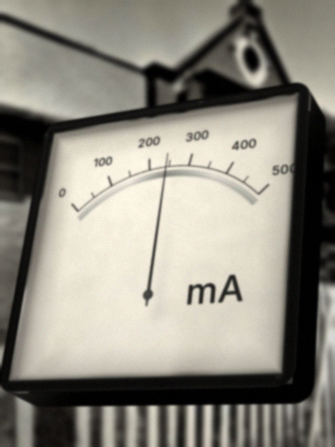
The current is mA 250
